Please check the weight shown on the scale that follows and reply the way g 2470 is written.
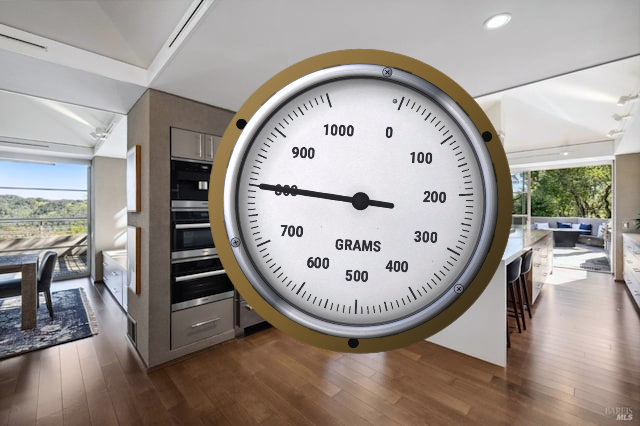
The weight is g 800
